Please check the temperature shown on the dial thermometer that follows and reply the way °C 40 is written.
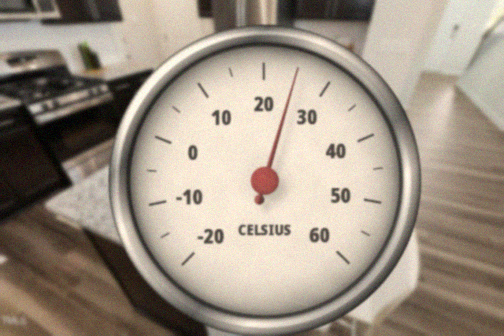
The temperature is °C 25
